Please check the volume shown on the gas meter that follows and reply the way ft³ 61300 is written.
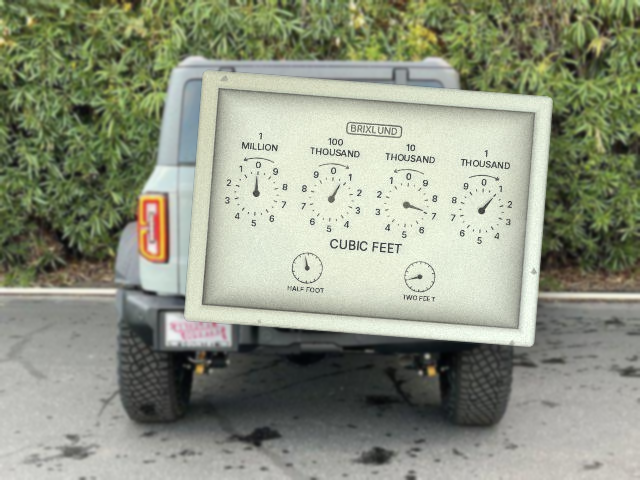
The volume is ft³ 7100
